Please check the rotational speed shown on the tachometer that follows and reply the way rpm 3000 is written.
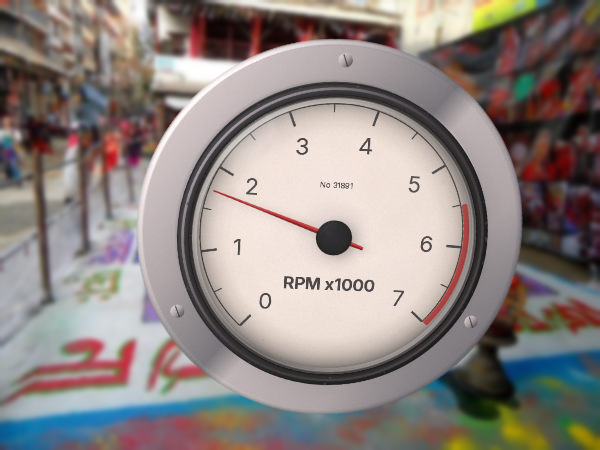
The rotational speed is rpm 1750
